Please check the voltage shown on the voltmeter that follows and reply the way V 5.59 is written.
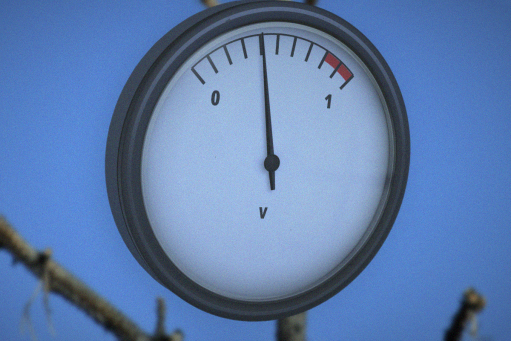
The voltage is V 0.4
